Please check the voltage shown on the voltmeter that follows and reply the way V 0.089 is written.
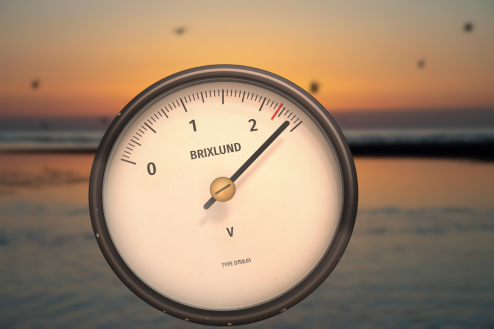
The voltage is V 2.4
